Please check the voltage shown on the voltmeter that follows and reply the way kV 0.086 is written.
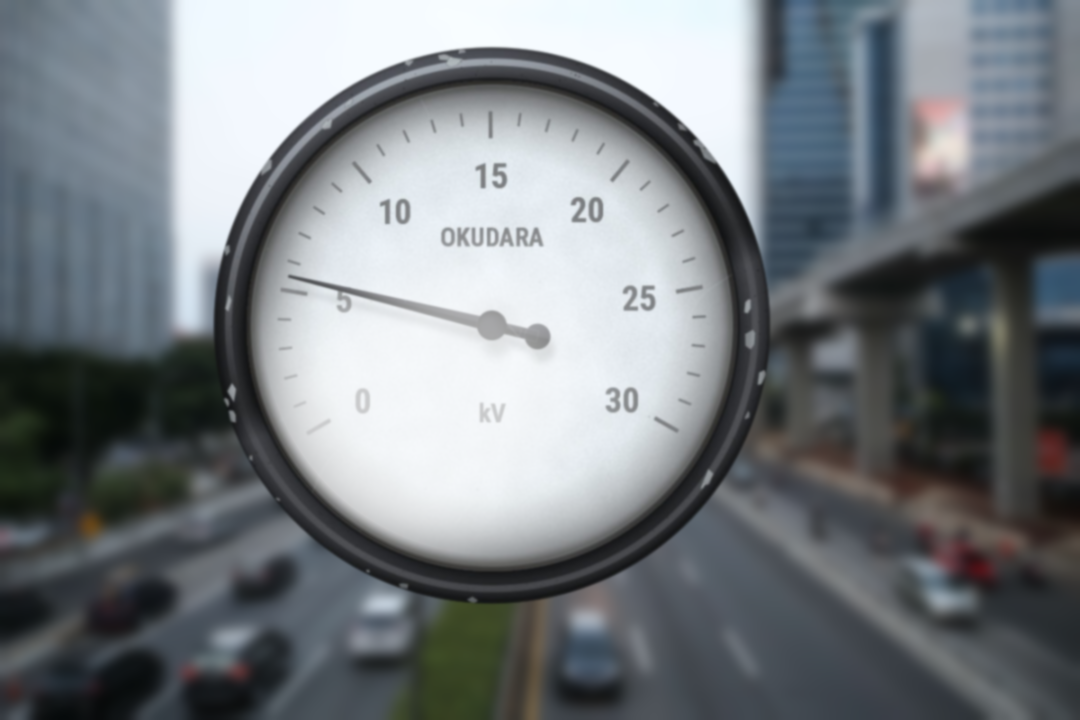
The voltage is kV 5.5
